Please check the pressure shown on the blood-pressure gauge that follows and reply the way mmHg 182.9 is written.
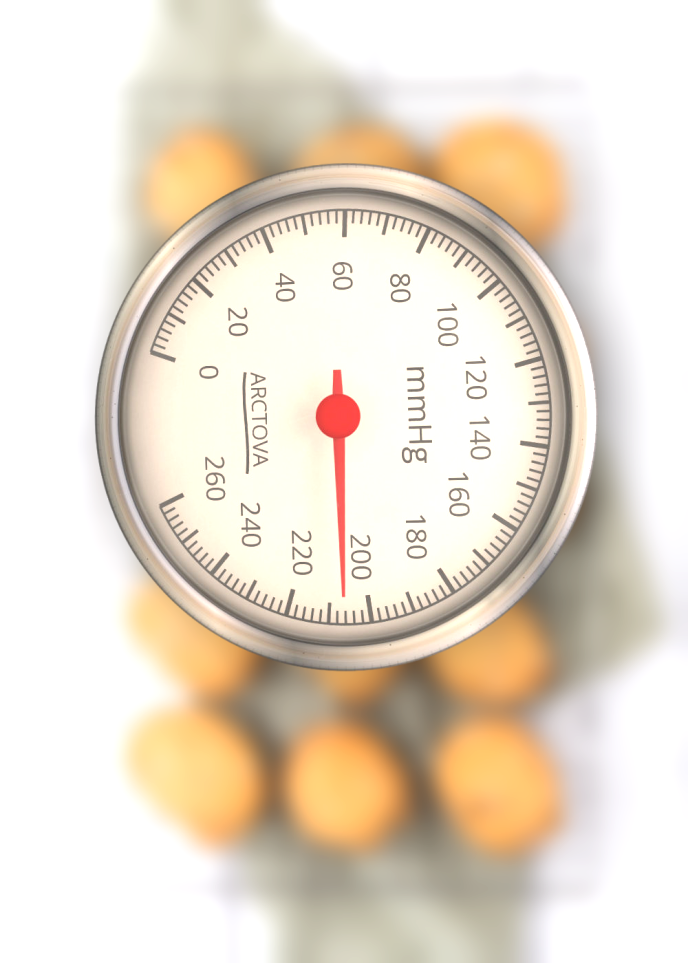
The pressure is mmHg 206
